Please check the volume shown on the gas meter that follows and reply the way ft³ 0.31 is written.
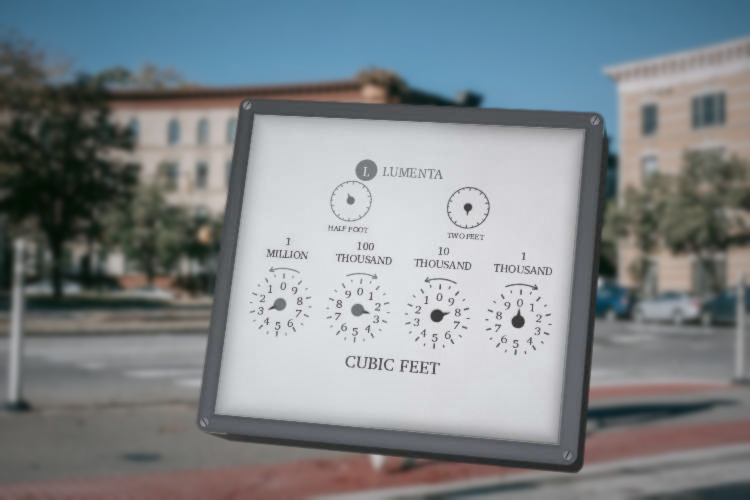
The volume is ft³ 328000
